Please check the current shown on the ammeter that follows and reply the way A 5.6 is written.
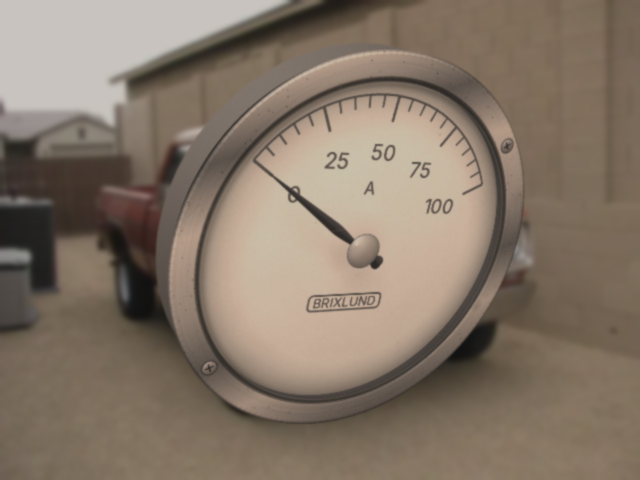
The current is A 0
